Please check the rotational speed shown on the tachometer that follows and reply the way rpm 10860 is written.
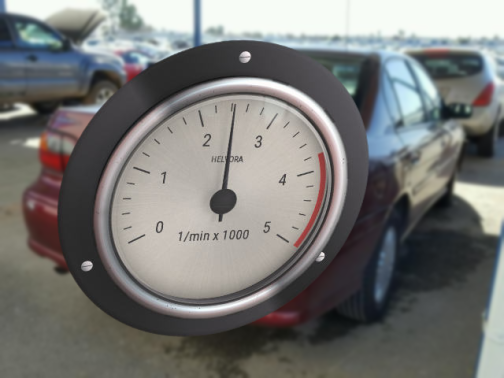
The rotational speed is rpm 2400
